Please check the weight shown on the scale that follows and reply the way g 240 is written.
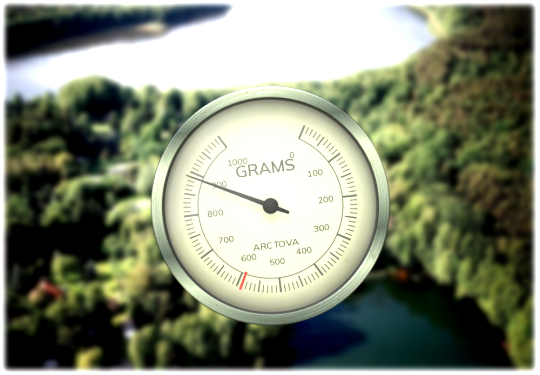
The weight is g 890
